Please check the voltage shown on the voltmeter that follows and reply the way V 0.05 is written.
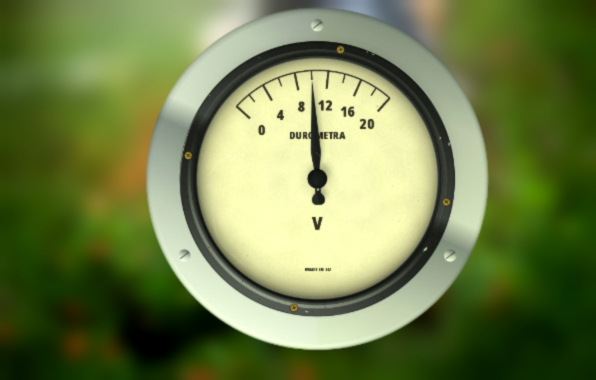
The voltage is V 10
